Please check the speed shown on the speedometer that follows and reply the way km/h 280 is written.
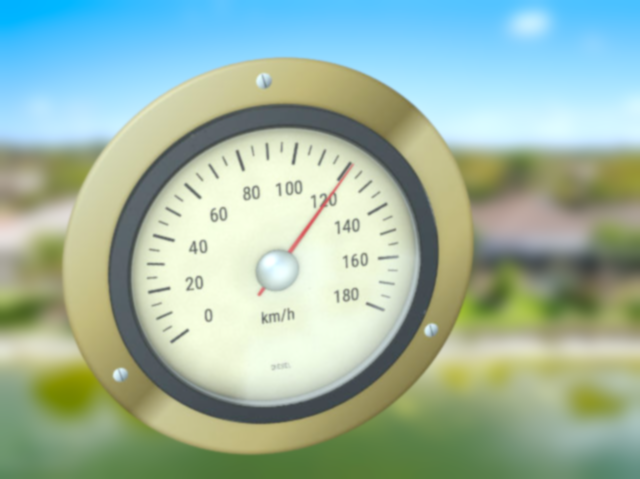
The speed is km/h 120
